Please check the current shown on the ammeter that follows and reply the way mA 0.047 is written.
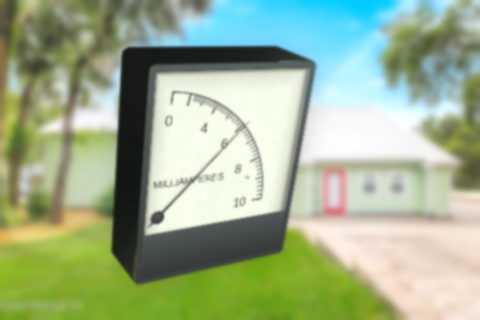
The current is mA 6
